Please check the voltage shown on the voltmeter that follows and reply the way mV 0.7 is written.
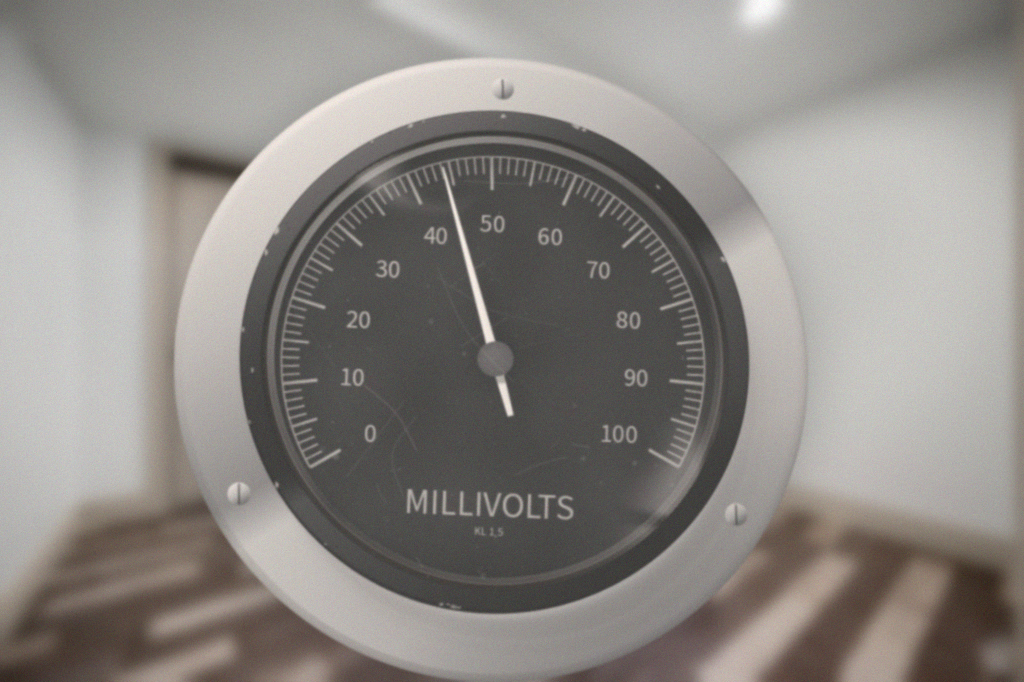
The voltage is mV 44
